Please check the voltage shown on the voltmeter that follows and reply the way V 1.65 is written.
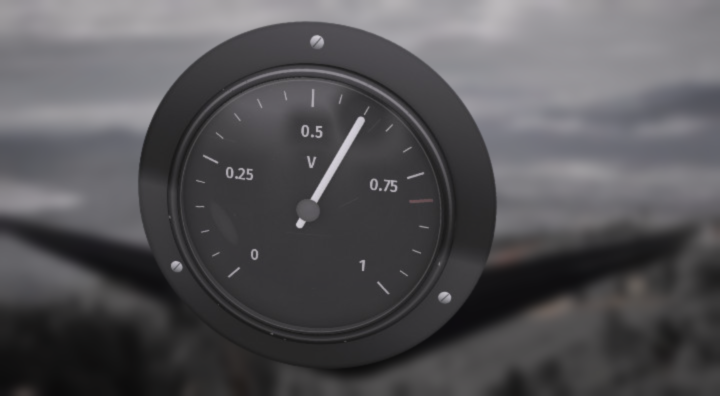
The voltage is V 0.6
